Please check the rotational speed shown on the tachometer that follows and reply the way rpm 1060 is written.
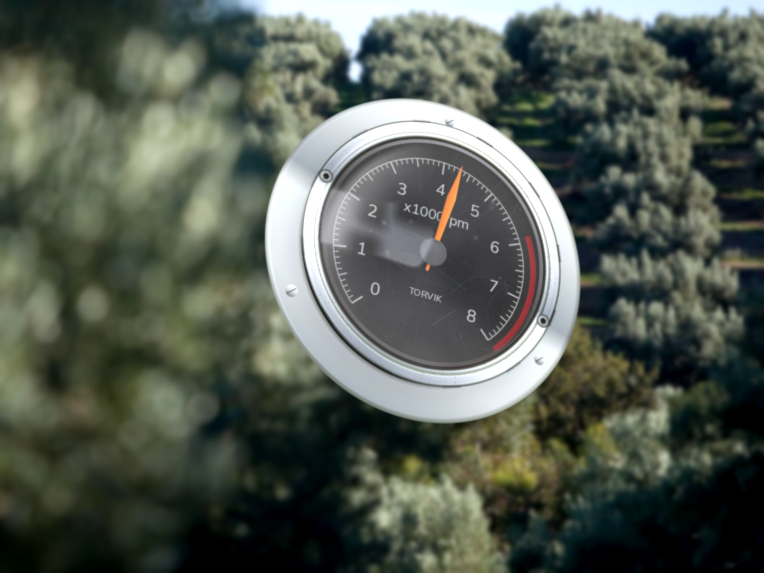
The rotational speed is rpm 4300
